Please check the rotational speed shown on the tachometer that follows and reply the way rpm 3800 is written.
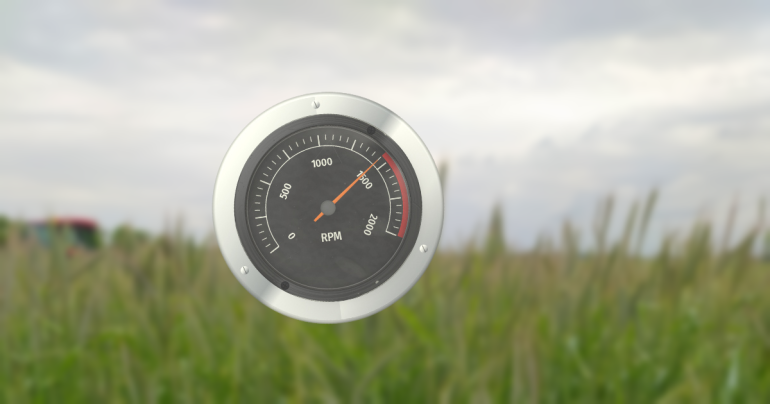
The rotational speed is rpm 1450
